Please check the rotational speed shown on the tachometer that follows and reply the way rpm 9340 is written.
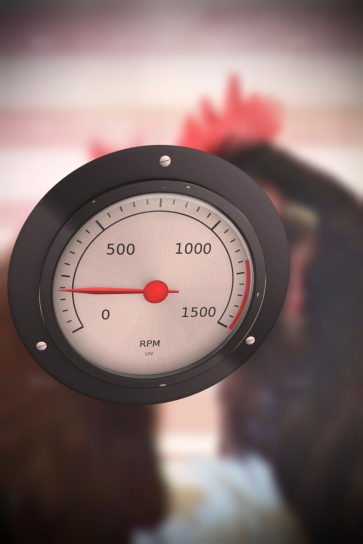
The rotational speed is rpm 200
